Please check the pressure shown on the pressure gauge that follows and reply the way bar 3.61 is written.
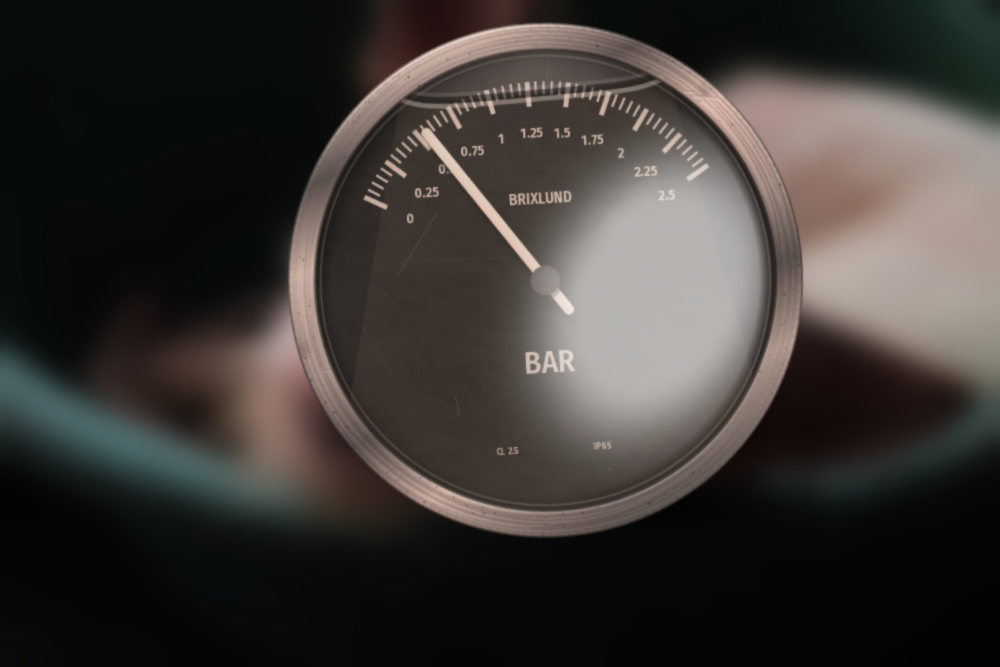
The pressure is bar 0.55
